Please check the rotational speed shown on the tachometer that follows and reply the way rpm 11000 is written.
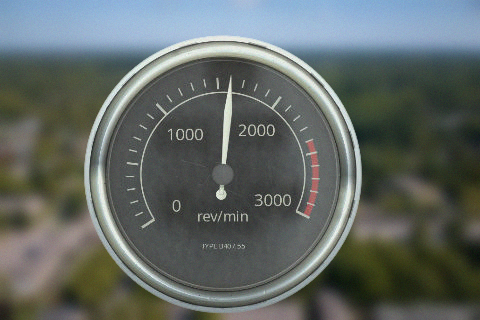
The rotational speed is rpm 1600
